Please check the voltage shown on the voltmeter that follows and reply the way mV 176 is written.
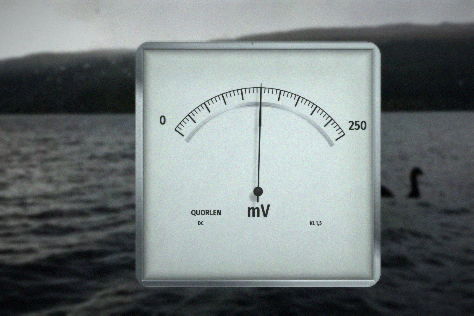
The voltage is mV 125
